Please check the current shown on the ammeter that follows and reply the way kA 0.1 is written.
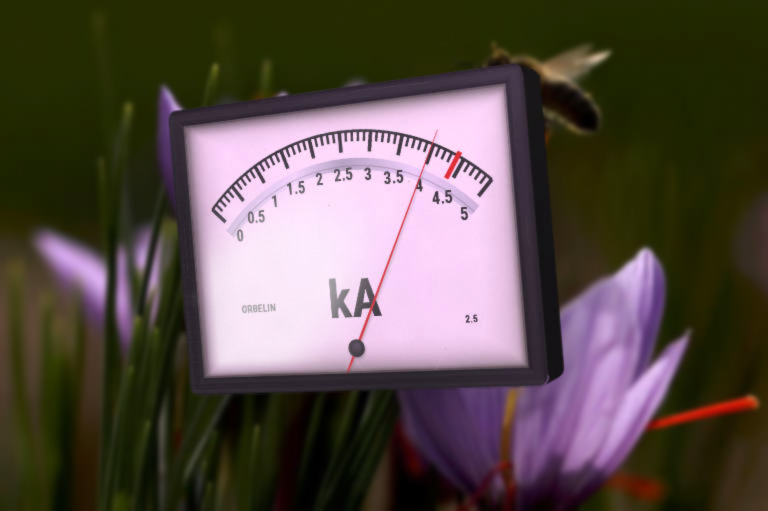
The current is kA 4
